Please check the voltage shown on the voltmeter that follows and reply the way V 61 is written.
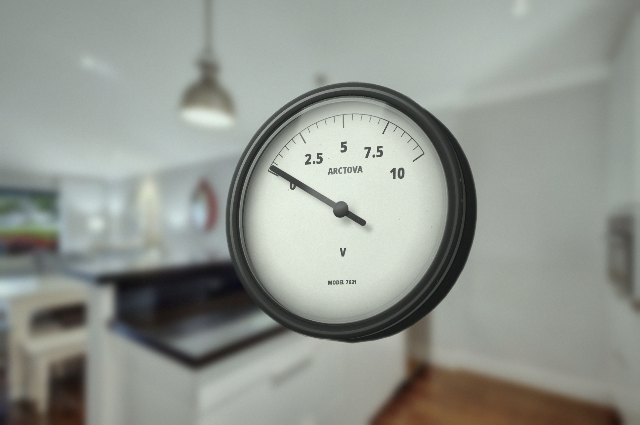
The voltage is V 0.25
